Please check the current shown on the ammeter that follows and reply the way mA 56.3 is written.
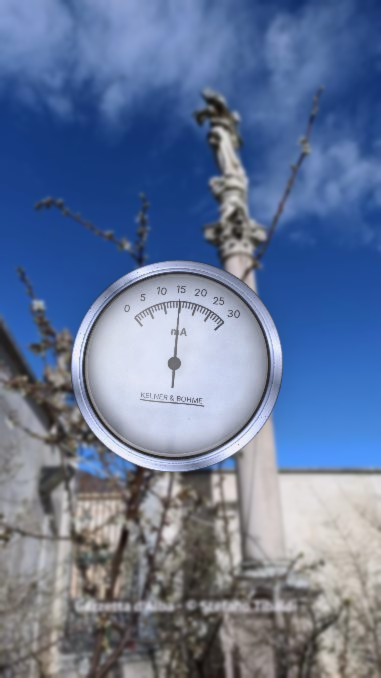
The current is mA 15
